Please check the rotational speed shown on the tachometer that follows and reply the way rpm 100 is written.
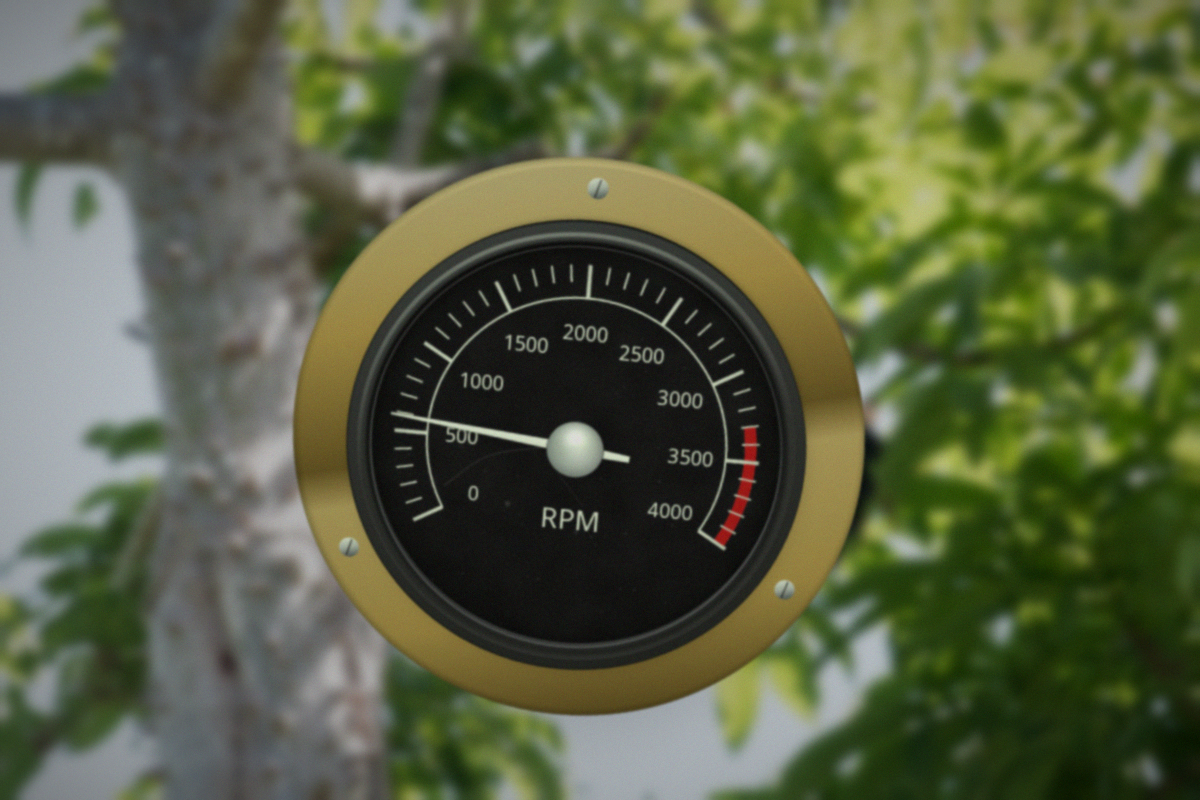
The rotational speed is rpm 600
